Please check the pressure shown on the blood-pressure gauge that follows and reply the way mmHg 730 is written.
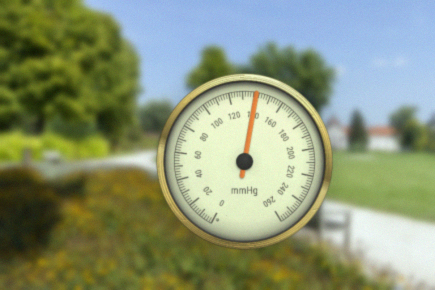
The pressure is mmHg 140
